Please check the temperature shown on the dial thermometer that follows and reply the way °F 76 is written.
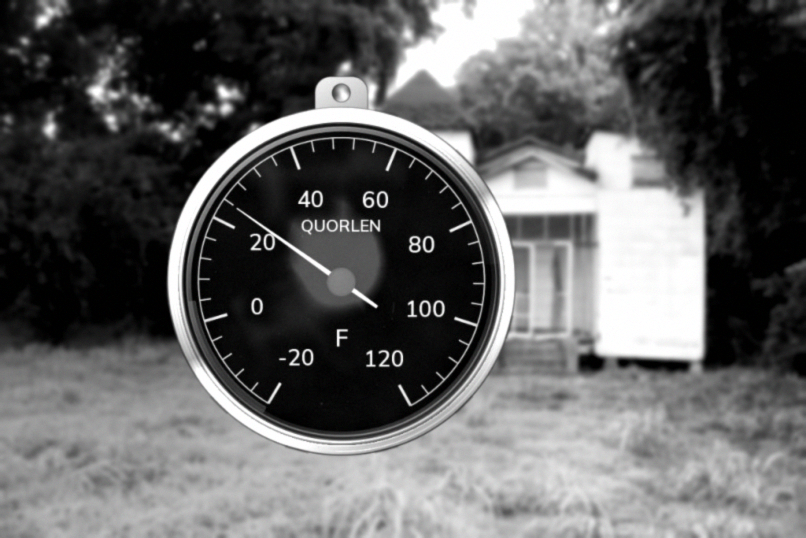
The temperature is °F 24
